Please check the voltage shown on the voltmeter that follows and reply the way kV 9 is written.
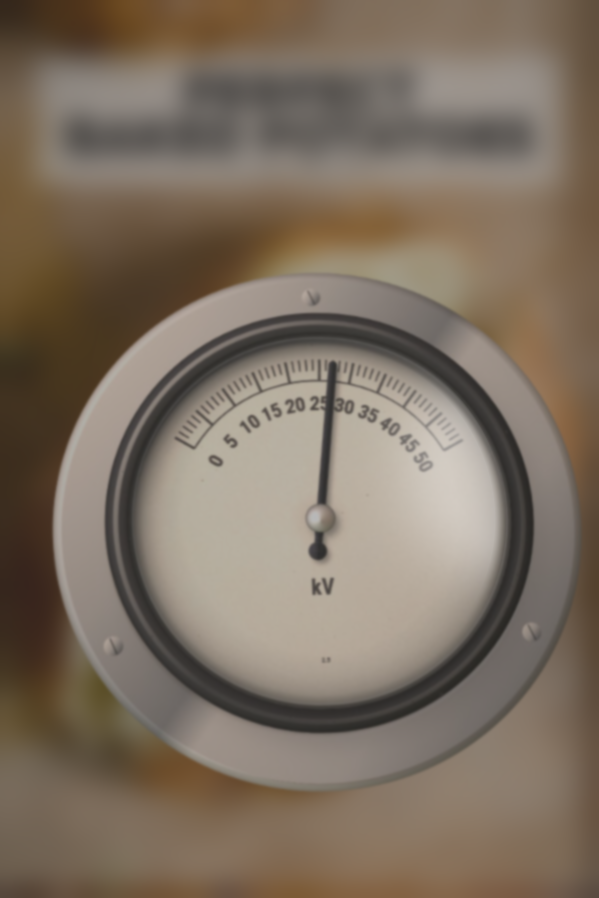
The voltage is kV 27
